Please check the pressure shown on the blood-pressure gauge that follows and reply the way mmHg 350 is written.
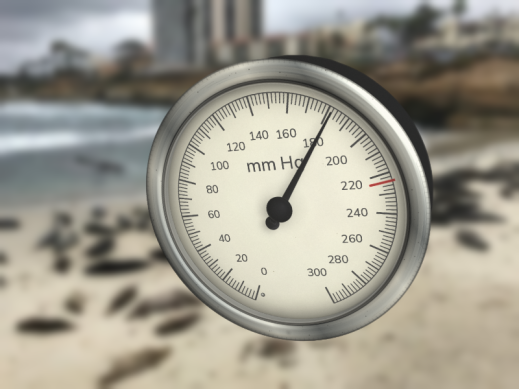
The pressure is mmHg 182
